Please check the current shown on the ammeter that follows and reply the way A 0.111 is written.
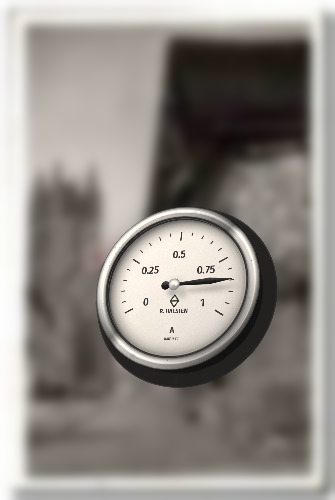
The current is A 0.85
